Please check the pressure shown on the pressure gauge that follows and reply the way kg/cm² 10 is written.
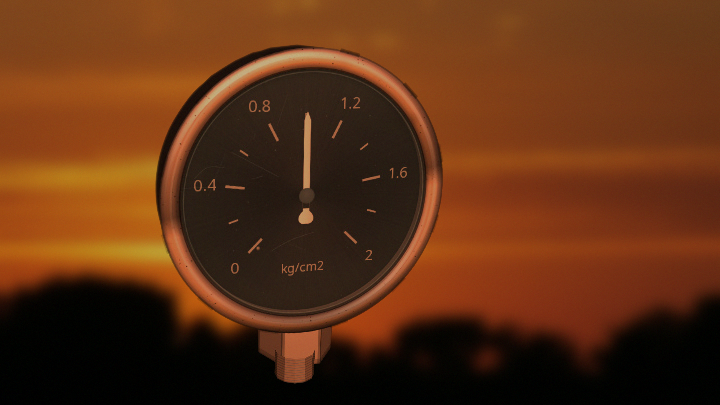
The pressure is kg/cm² 1
